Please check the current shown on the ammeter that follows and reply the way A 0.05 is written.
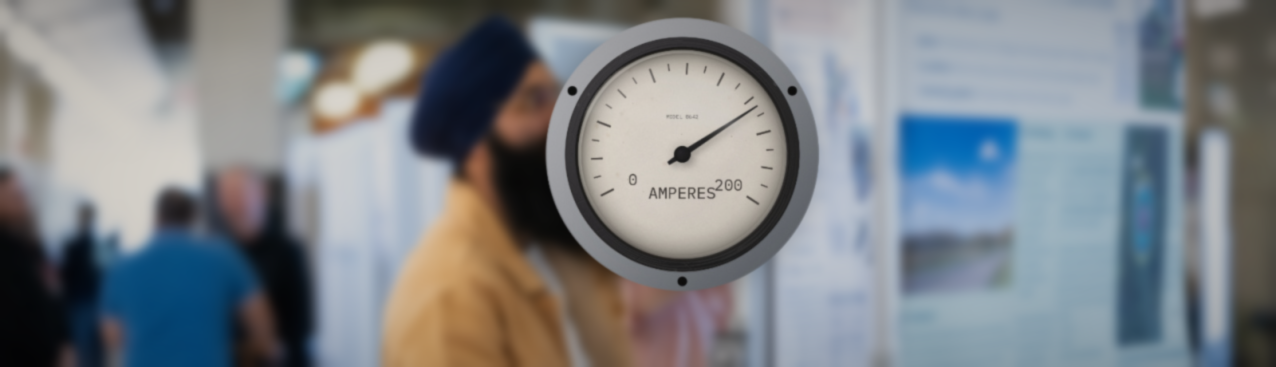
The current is A 145
